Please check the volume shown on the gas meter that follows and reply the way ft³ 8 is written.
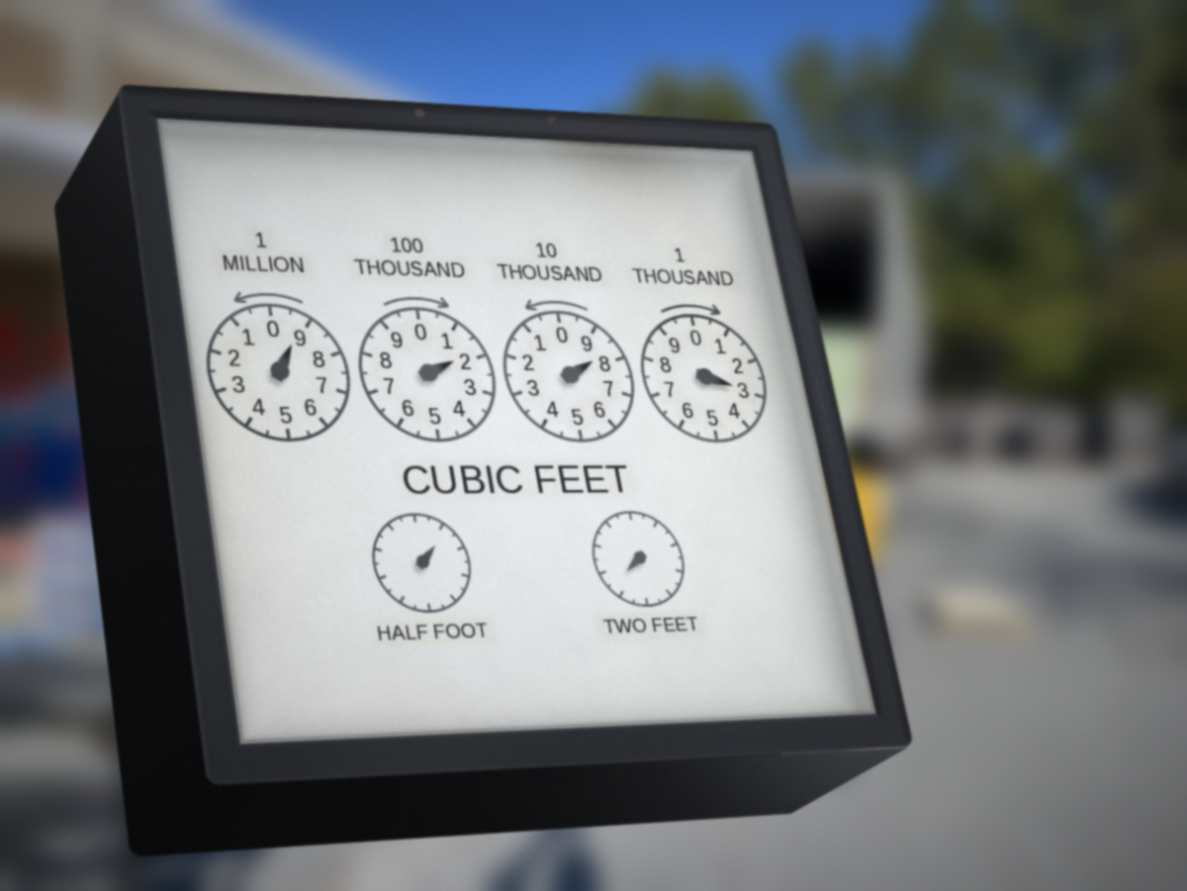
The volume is ft³ 918300
